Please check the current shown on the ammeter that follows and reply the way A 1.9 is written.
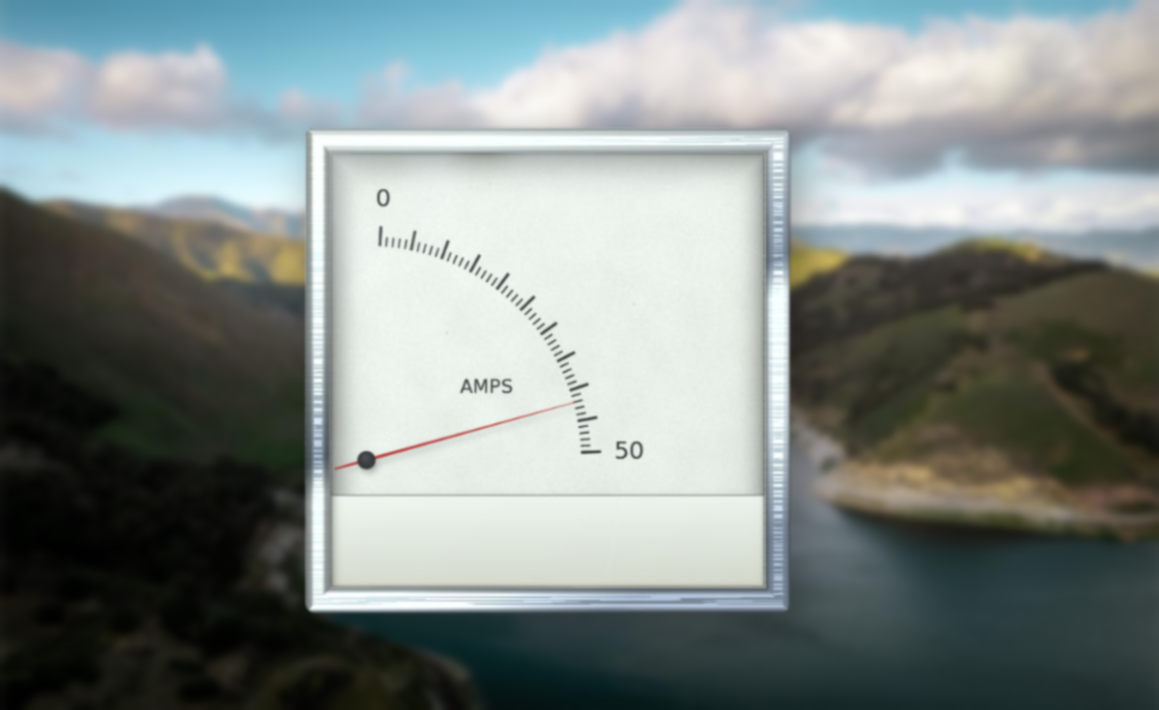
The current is A 42
